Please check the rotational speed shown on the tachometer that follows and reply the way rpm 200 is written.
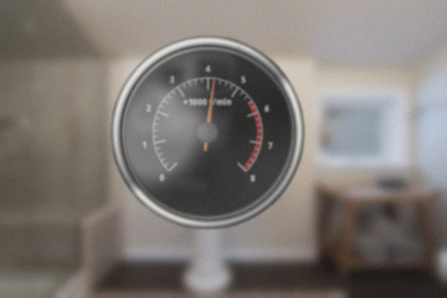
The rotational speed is rpm 4200
